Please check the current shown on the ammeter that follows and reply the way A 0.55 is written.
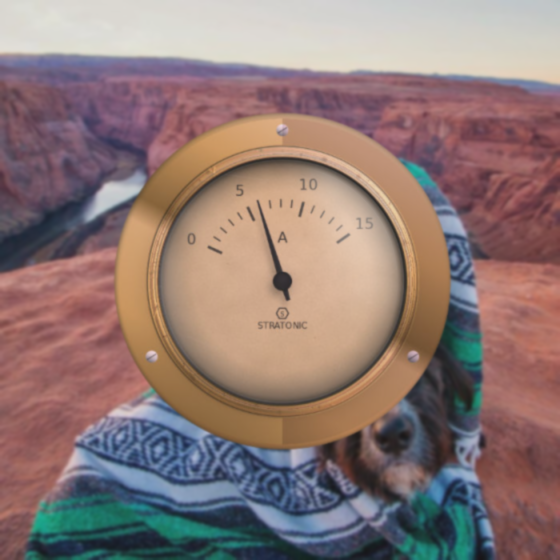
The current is A 6
